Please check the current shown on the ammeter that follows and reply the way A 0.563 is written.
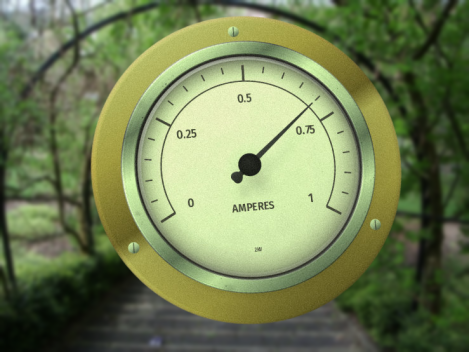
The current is A 0.7
